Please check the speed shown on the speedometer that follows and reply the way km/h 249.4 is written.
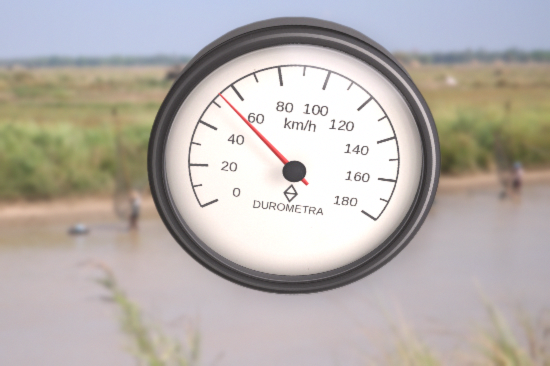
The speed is km/h 55
